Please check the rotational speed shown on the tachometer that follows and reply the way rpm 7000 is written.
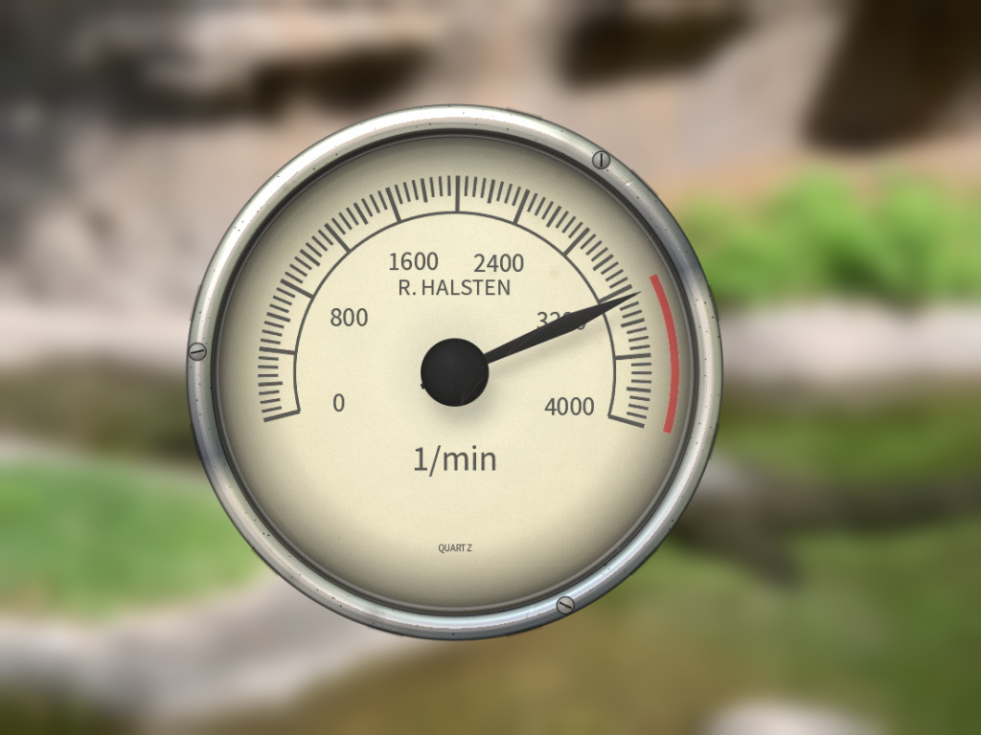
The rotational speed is rpm 3250
